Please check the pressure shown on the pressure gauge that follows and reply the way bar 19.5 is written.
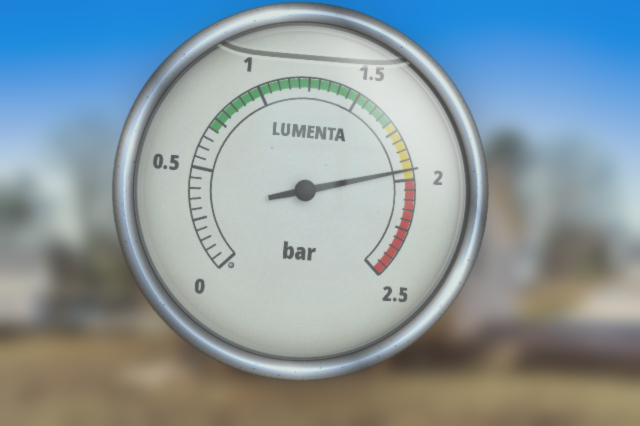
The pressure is bar 1.95
